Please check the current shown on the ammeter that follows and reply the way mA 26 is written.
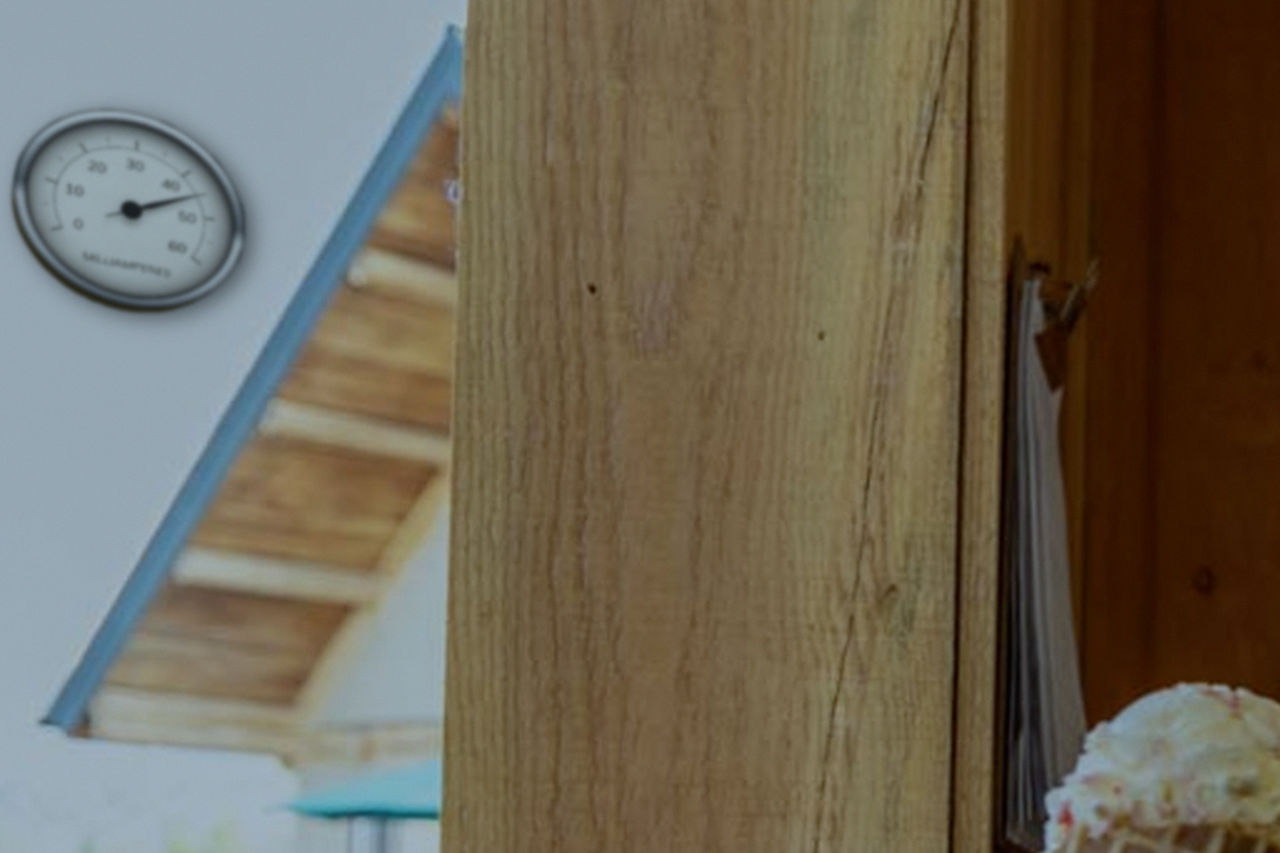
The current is mA 45
